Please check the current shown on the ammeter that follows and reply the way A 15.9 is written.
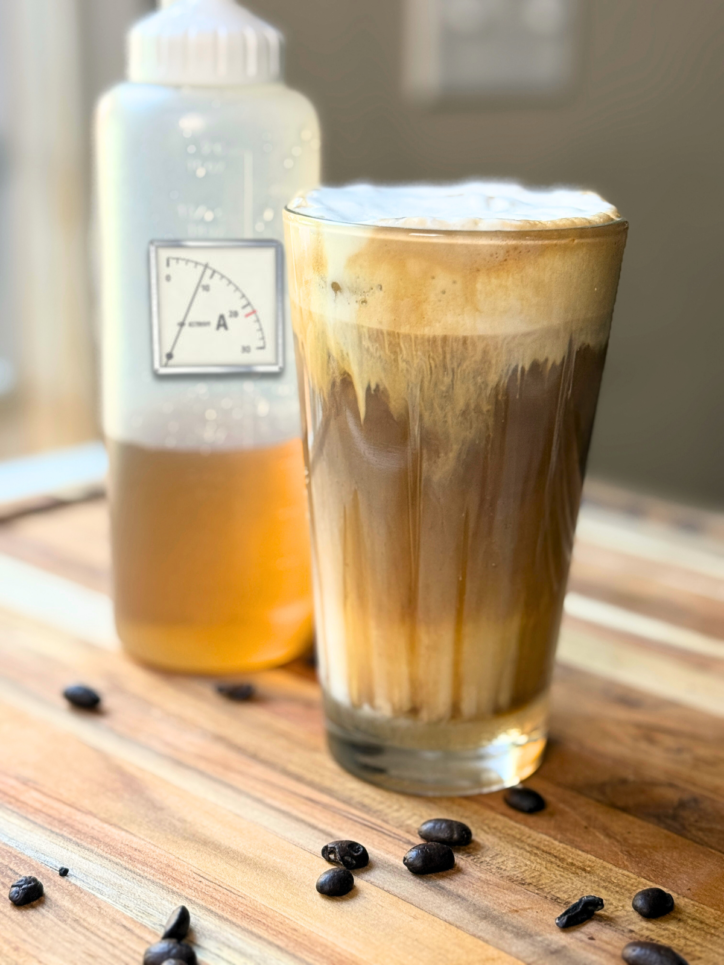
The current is A 8
